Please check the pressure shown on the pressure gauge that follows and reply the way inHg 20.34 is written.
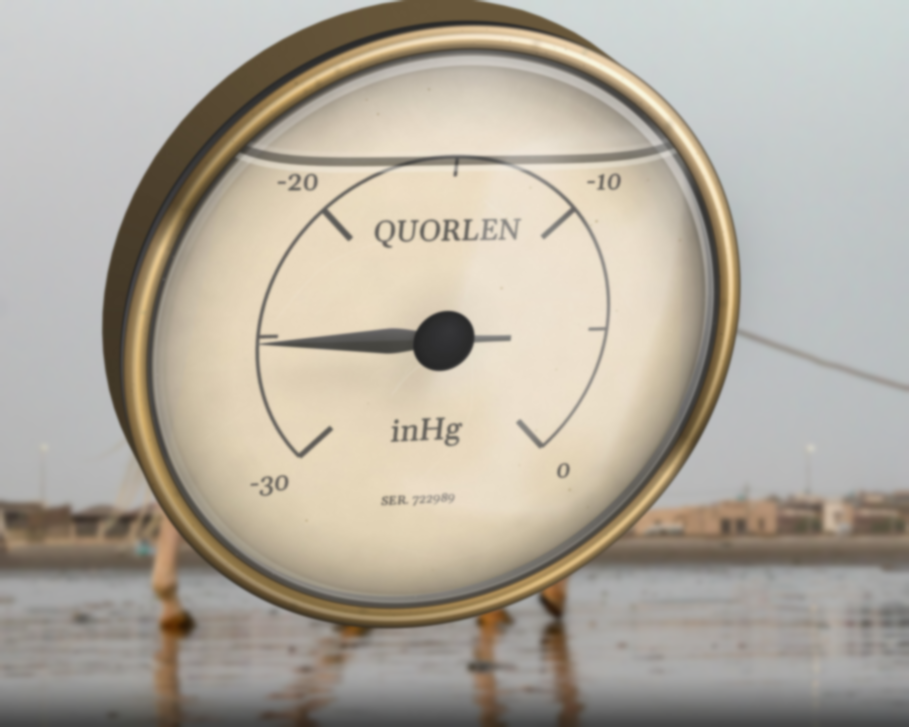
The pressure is inHg -25
